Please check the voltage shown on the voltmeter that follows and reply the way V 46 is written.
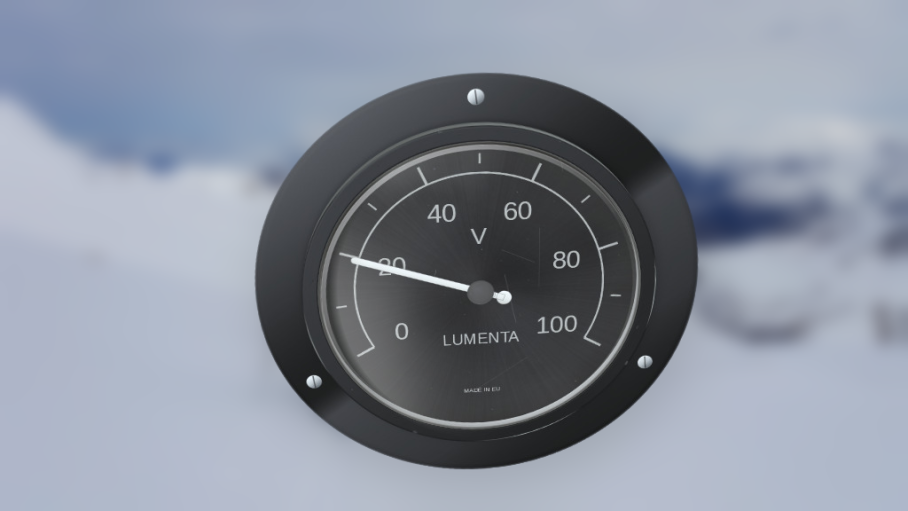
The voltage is V 20
